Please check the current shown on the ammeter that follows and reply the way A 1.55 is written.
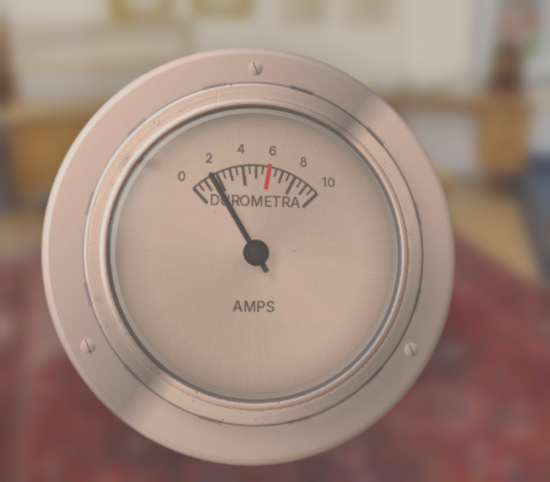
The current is A 1.5
